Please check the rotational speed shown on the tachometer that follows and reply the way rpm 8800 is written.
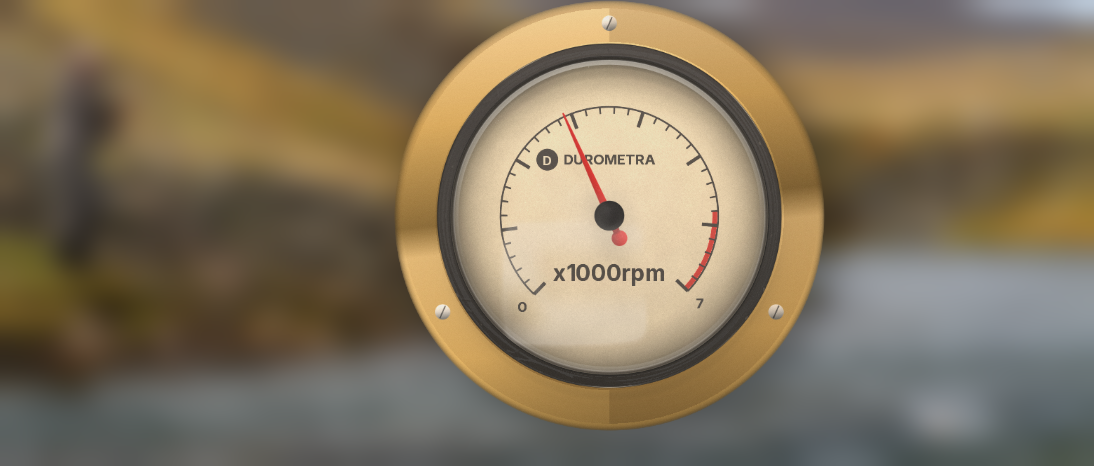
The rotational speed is rpm 2900
